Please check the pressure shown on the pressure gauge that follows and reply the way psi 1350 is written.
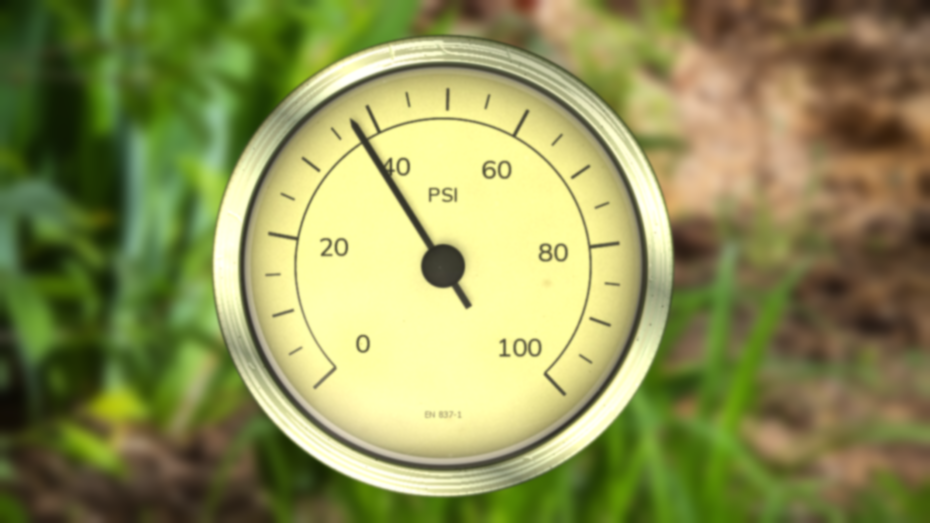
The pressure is psi 37.5
